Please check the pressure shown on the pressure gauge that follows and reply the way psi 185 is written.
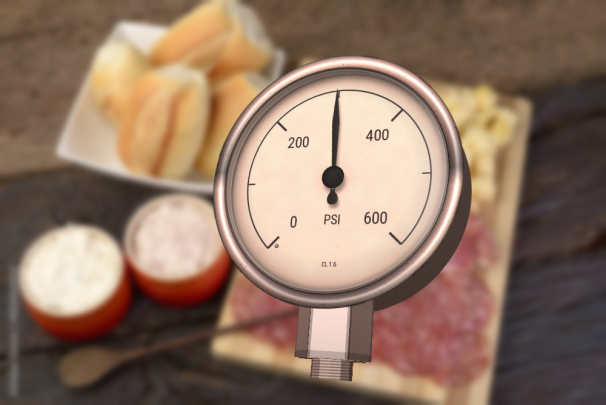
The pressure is psi 300
